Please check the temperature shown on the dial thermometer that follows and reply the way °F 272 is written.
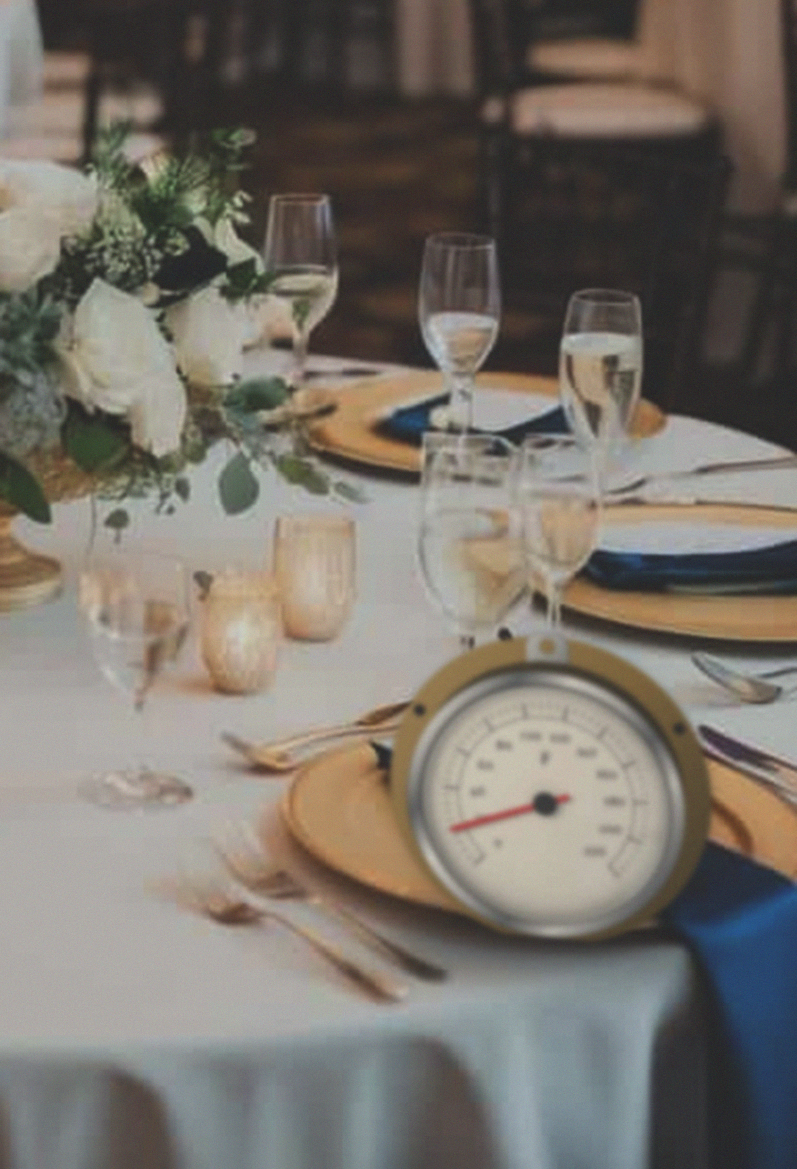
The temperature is °F 20
